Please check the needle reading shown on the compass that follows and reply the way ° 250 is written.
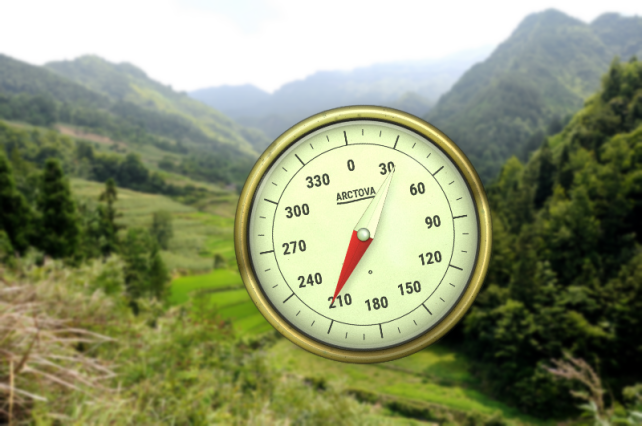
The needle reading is ° 215
